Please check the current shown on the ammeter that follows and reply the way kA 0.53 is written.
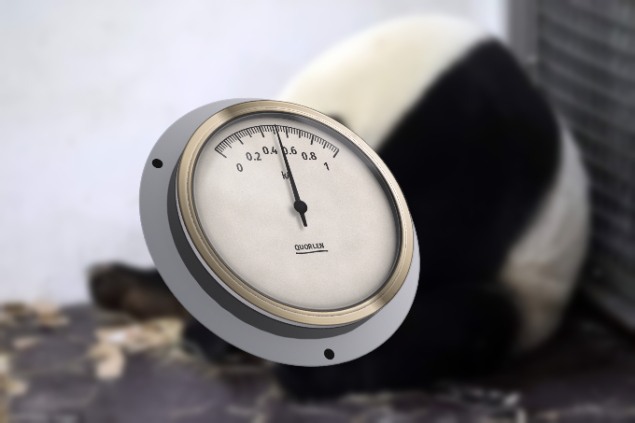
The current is kA 0.5
